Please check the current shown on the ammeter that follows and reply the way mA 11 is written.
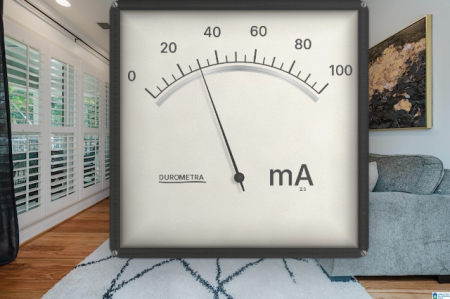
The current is mA 30
